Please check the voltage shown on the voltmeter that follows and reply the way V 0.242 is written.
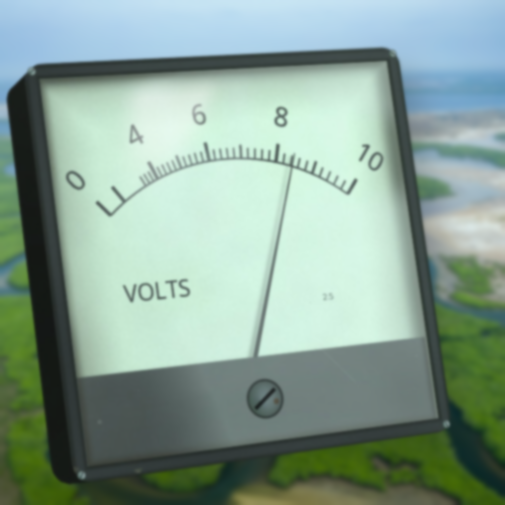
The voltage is V 8.4
